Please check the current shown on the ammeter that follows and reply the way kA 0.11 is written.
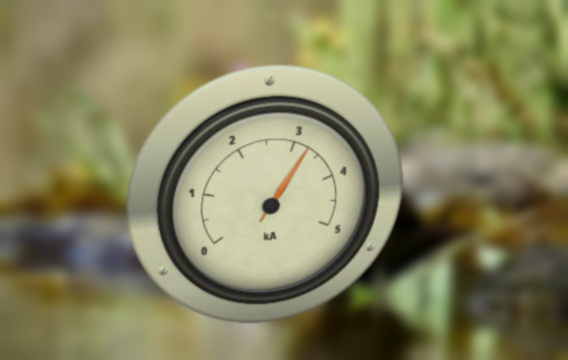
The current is kA 3.25
